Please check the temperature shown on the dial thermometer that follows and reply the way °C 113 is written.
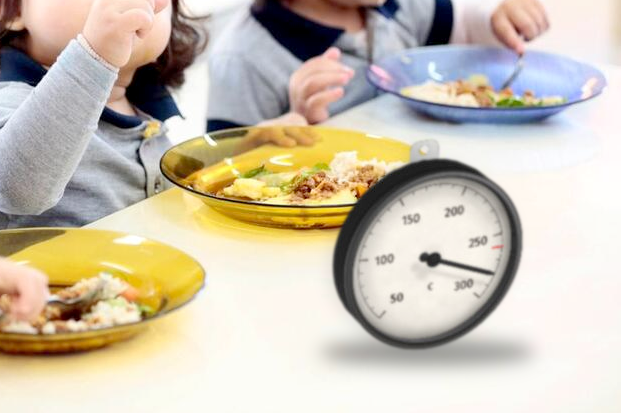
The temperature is °C 280
